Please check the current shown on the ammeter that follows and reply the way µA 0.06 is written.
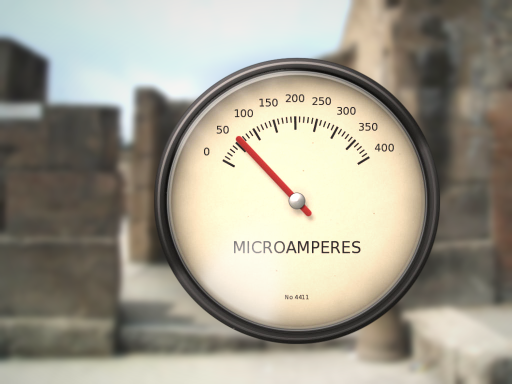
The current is µA 60
